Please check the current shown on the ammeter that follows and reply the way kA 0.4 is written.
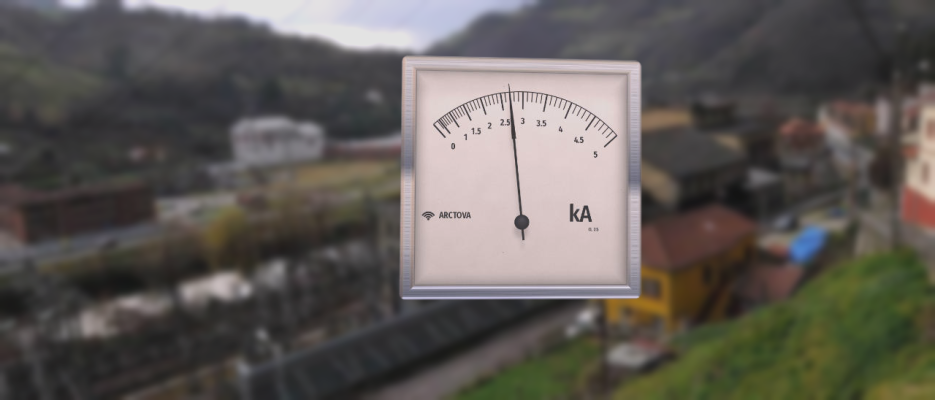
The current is kA 2.7
